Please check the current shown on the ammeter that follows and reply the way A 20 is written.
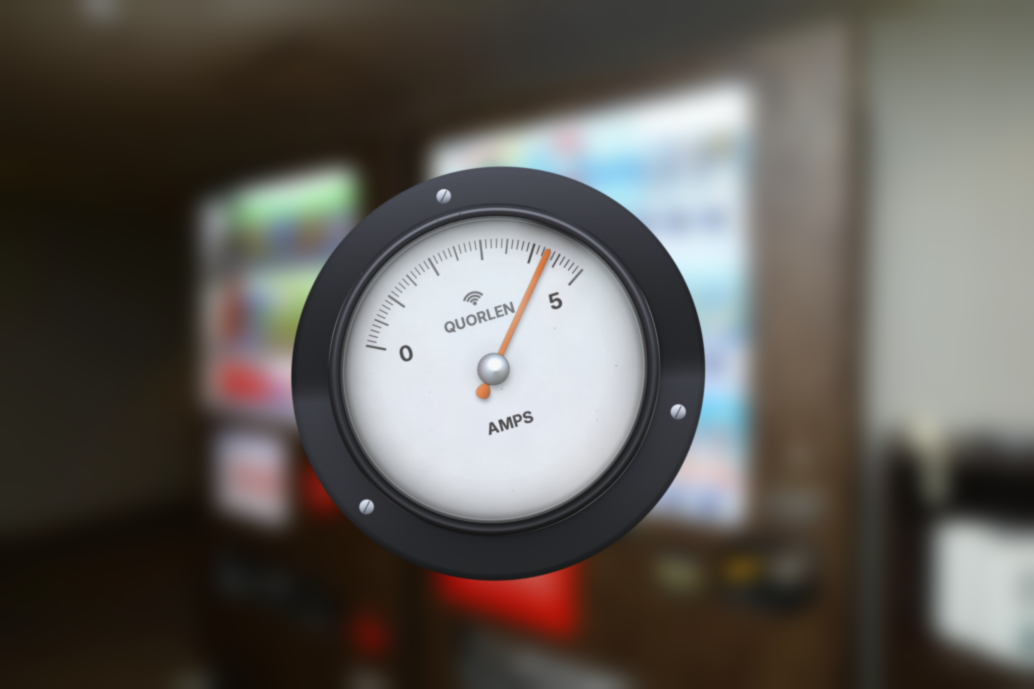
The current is A 4.3
